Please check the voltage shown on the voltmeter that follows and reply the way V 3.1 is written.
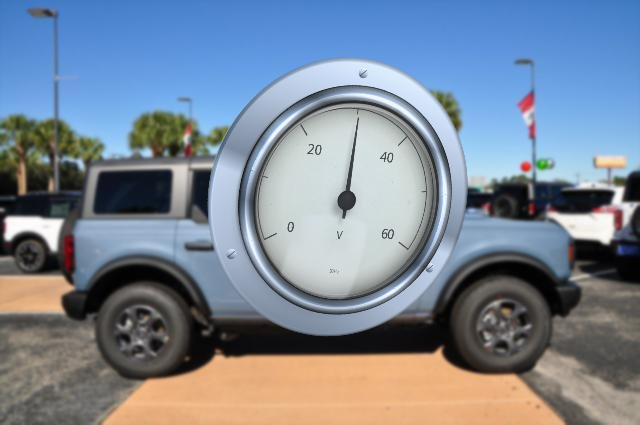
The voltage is V 30
